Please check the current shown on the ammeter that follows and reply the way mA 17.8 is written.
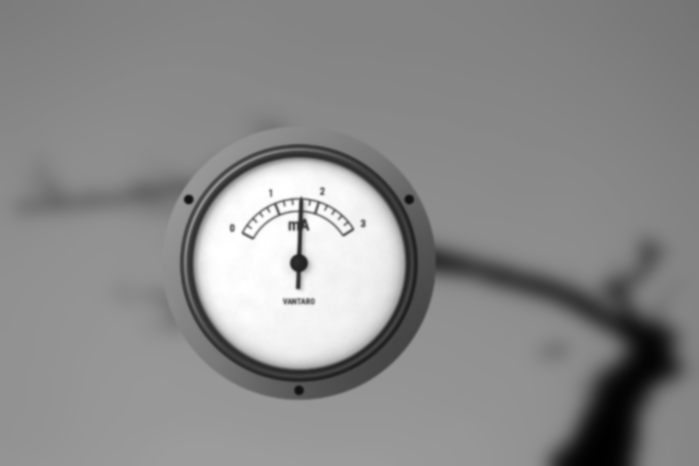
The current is mA 1.6
